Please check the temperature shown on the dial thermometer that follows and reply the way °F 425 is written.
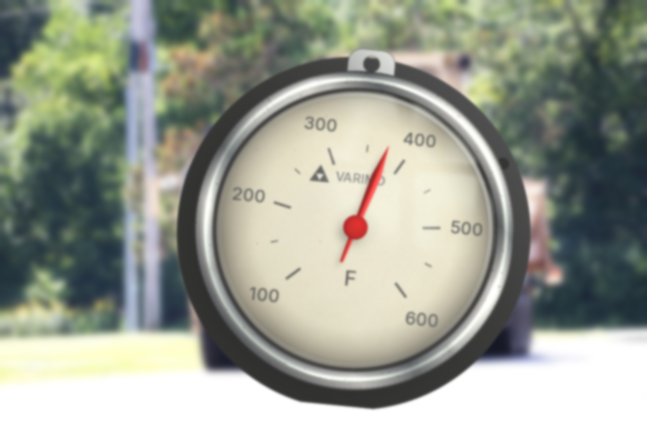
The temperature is °F 375
